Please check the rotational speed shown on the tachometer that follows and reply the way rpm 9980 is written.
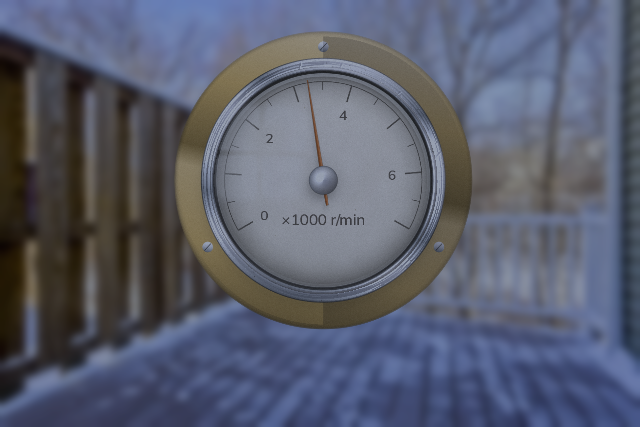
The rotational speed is rpm 3250
